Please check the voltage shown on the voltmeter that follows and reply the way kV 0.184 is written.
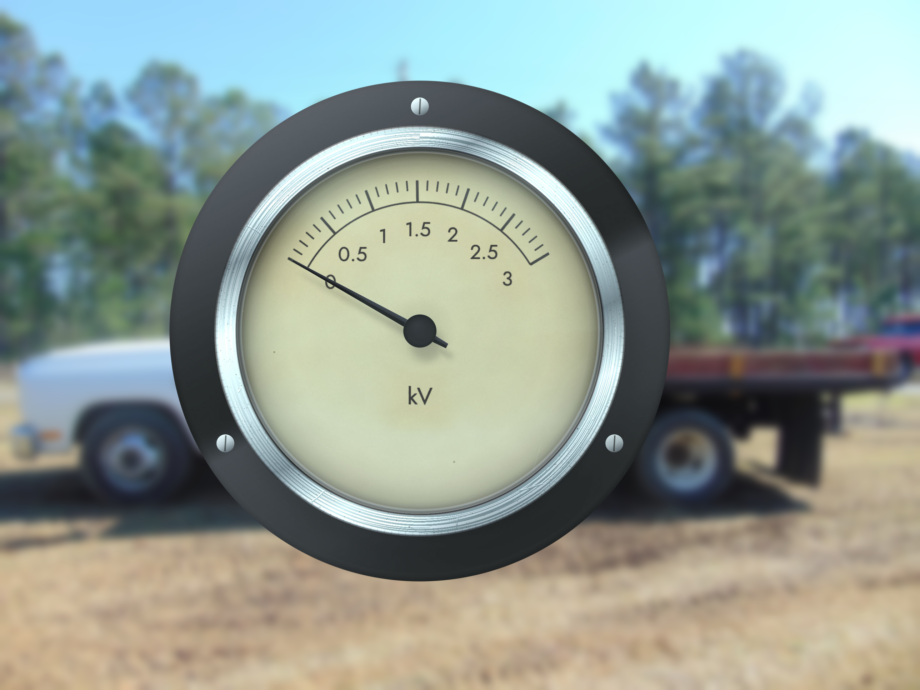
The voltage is kV 0
